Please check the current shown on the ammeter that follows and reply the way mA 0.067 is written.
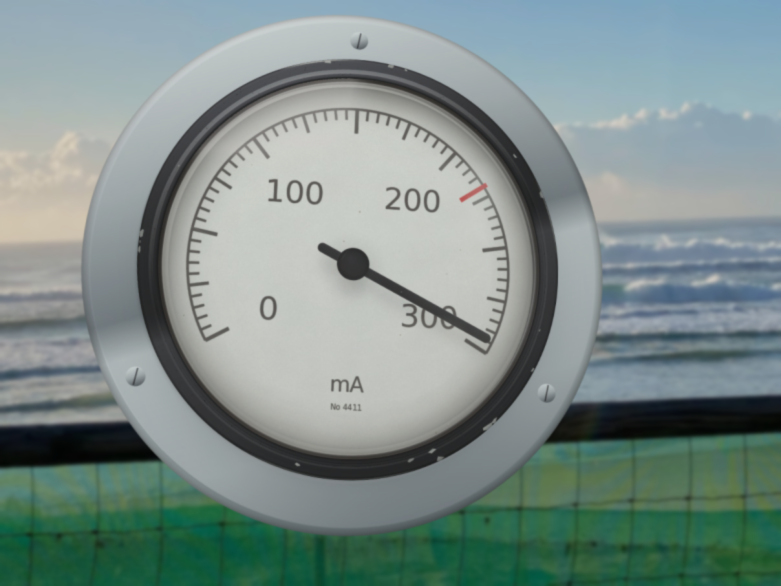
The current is mA 295
